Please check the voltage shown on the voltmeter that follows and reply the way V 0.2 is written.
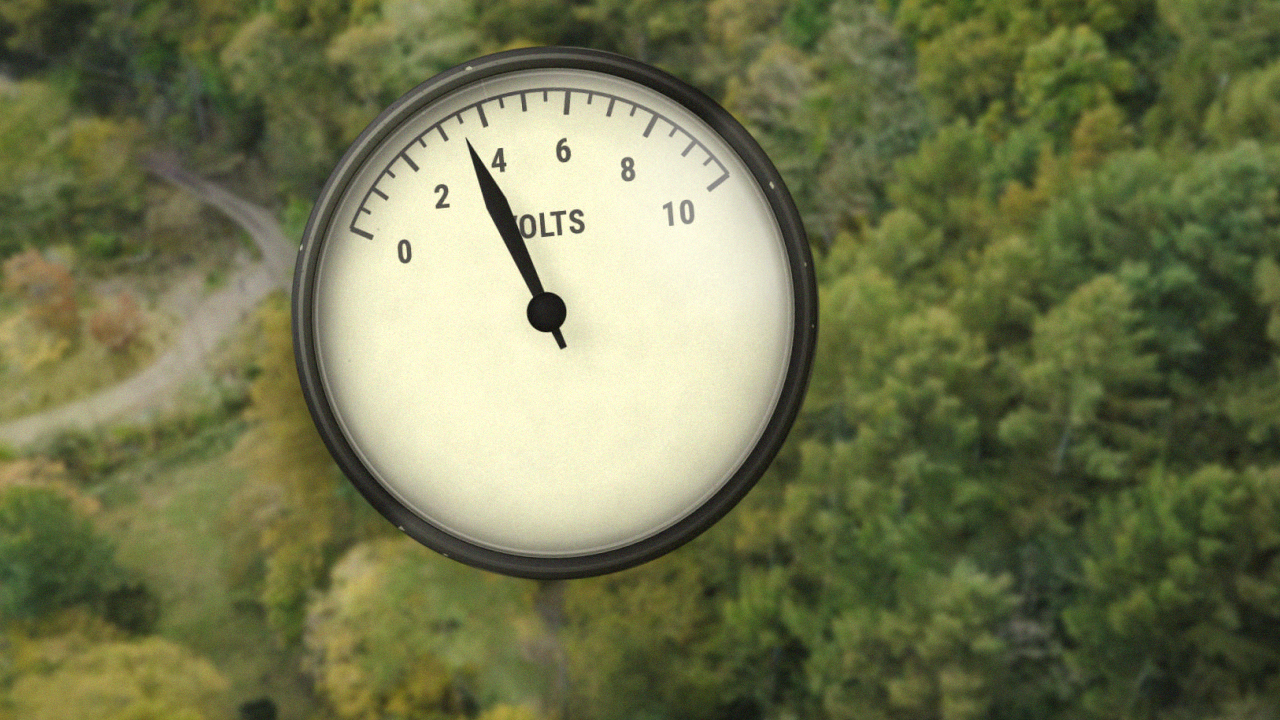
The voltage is V 3.5
